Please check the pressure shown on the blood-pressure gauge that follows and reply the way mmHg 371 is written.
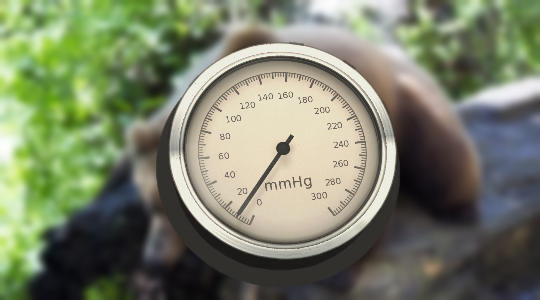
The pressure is mmHg 10
